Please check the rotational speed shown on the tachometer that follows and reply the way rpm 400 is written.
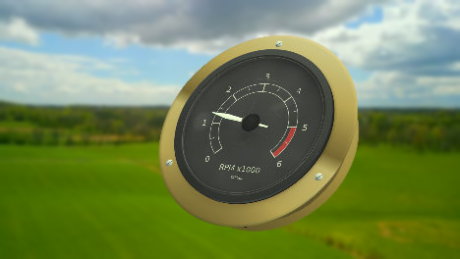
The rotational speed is rpm 1250
